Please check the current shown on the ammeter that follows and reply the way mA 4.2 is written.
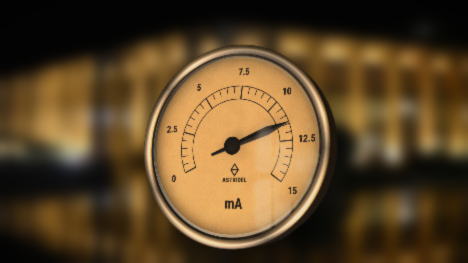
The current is mA 11.5
